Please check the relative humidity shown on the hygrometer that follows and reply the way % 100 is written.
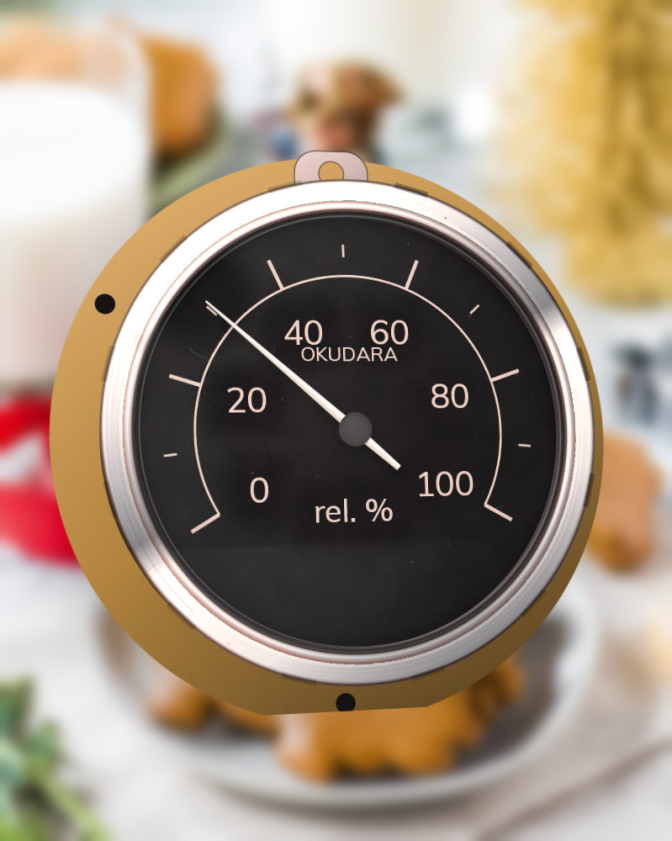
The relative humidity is % 30
